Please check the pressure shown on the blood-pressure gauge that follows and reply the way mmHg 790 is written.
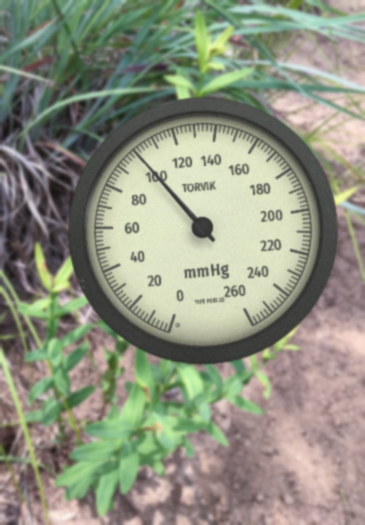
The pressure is mmHg 100
